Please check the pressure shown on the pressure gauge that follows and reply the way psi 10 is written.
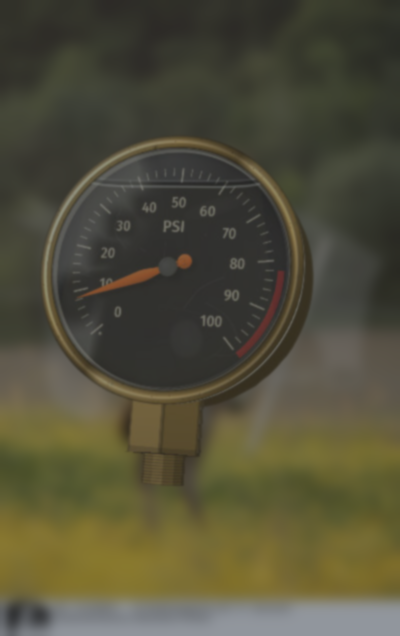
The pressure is psi 8
